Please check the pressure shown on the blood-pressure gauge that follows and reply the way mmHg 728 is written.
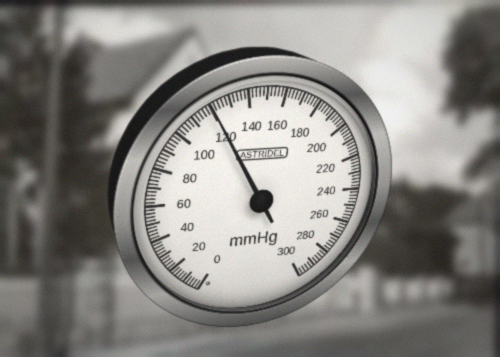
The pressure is mmHg 120
